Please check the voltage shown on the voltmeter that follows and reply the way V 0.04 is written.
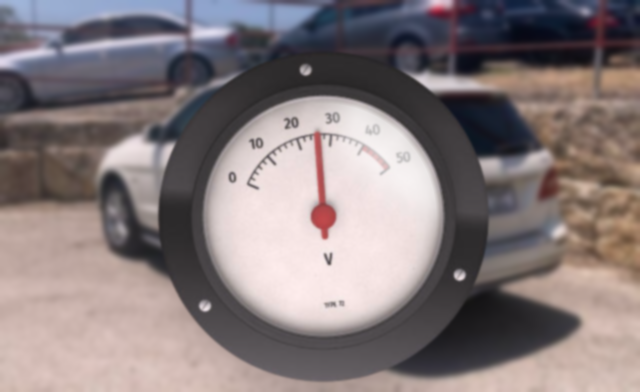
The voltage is V 26
